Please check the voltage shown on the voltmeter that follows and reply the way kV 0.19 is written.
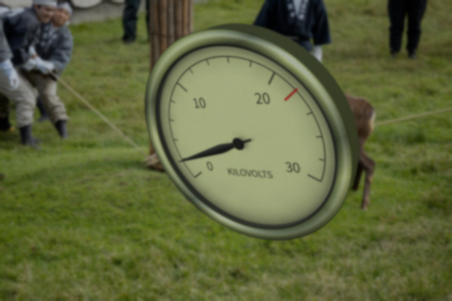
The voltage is kV 2
